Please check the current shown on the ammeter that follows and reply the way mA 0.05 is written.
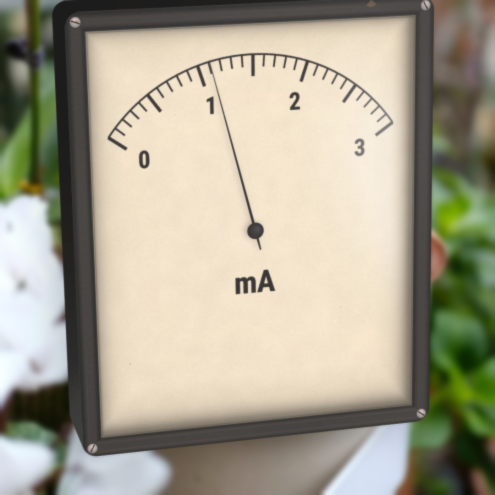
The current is mA 1.1
